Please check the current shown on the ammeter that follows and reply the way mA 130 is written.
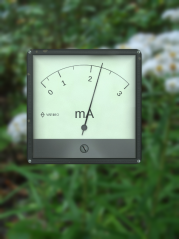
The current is mA 2.25
